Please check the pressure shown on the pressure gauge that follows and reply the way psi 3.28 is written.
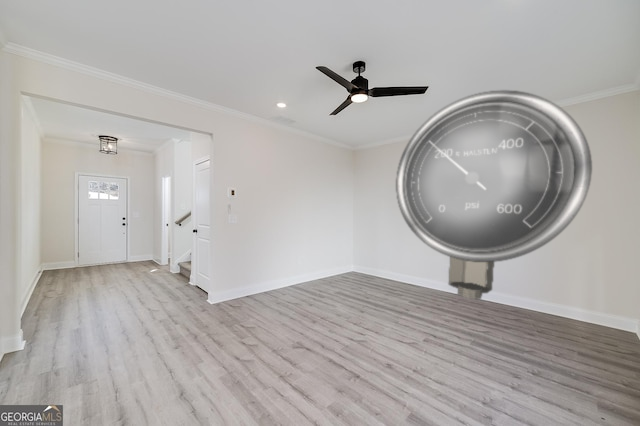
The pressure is psi 200
